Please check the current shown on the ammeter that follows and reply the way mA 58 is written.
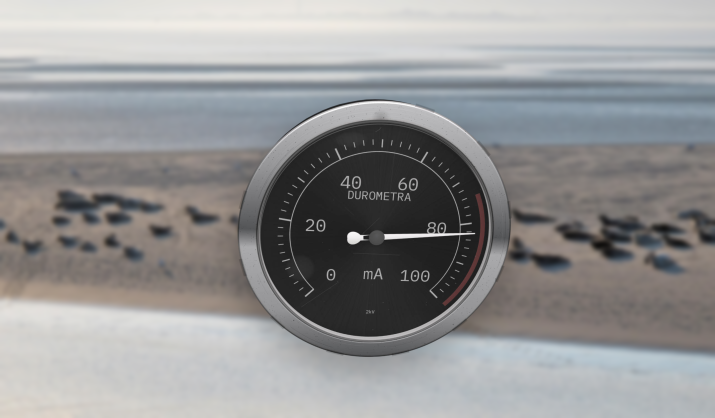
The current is mA 82
